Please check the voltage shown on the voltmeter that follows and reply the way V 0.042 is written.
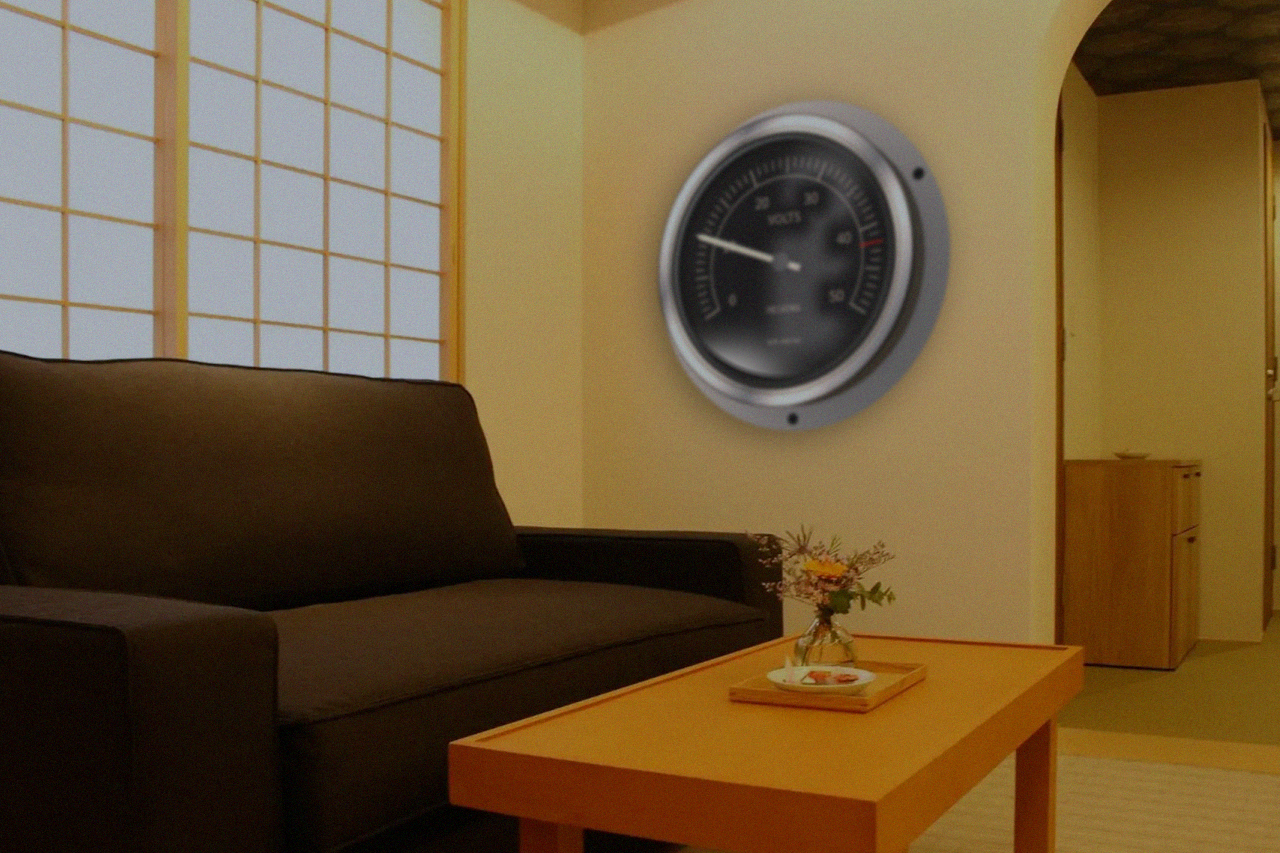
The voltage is V 10
